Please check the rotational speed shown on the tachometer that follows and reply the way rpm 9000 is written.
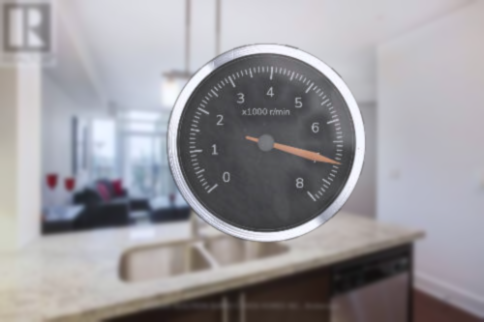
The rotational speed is rpm 7000
